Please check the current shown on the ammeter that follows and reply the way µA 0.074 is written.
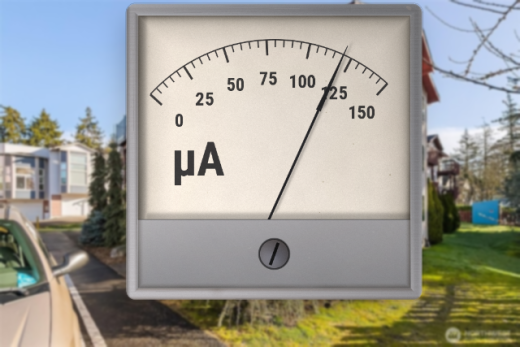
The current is µA 120
